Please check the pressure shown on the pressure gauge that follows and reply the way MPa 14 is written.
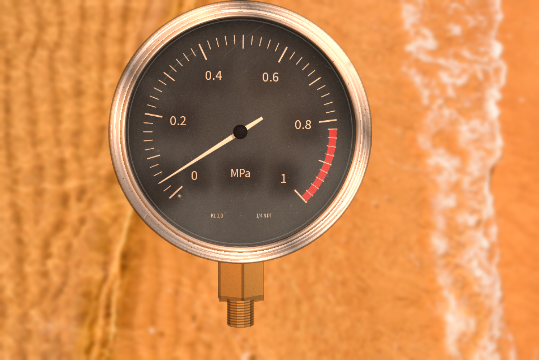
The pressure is MPa 0.04
